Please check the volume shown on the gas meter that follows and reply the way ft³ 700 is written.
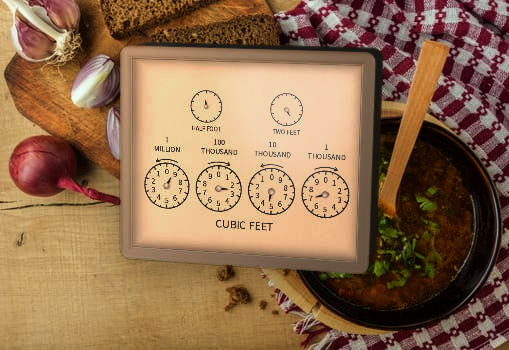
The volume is ft³ 924700
